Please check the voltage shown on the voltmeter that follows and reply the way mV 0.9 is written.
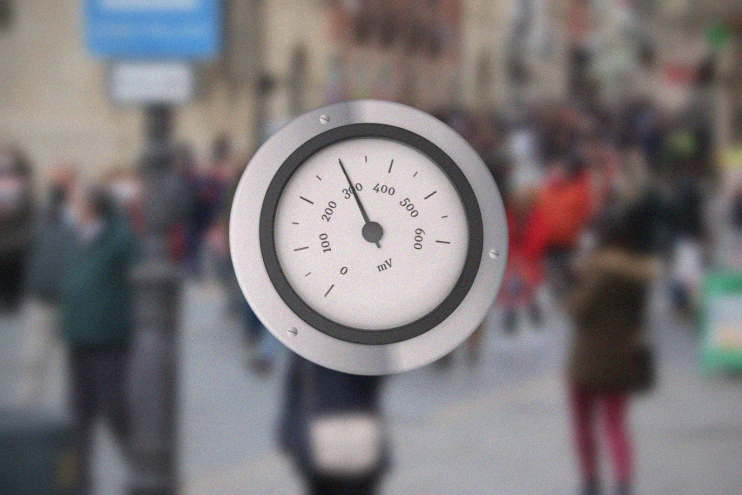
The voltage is mV 300
